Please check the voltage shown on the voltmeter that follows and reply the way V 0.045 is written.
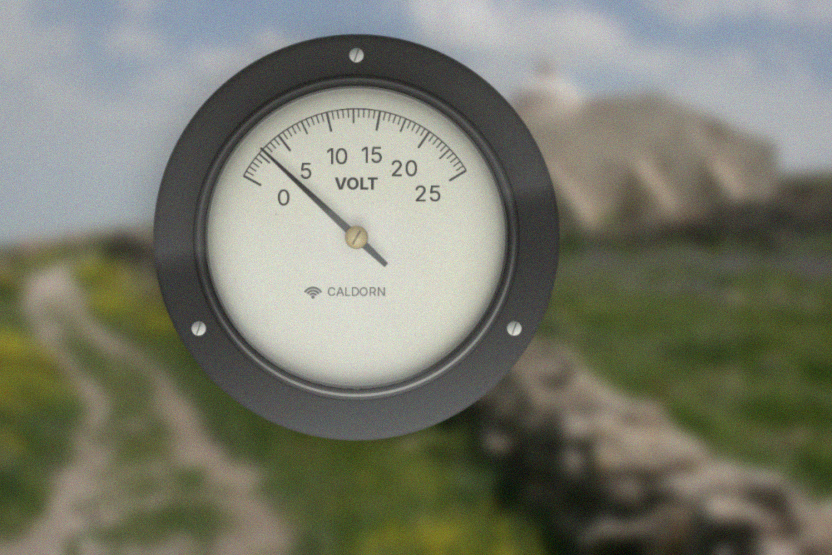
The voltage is V 3
